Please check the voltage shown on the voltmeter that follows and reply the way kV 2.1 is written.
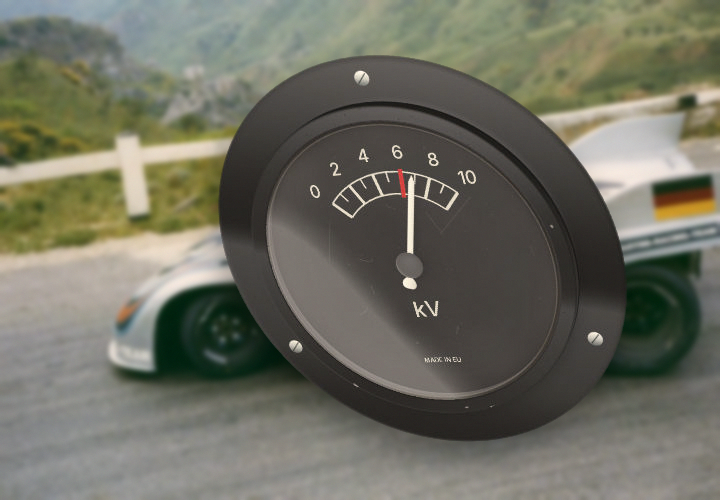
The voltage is kV 7
